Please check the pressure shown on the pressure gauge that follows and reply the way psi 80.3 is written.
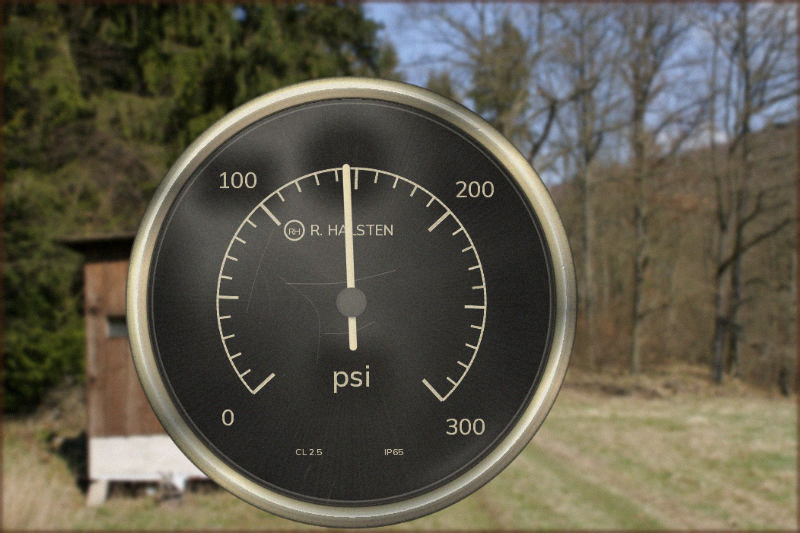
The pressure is psi 145
